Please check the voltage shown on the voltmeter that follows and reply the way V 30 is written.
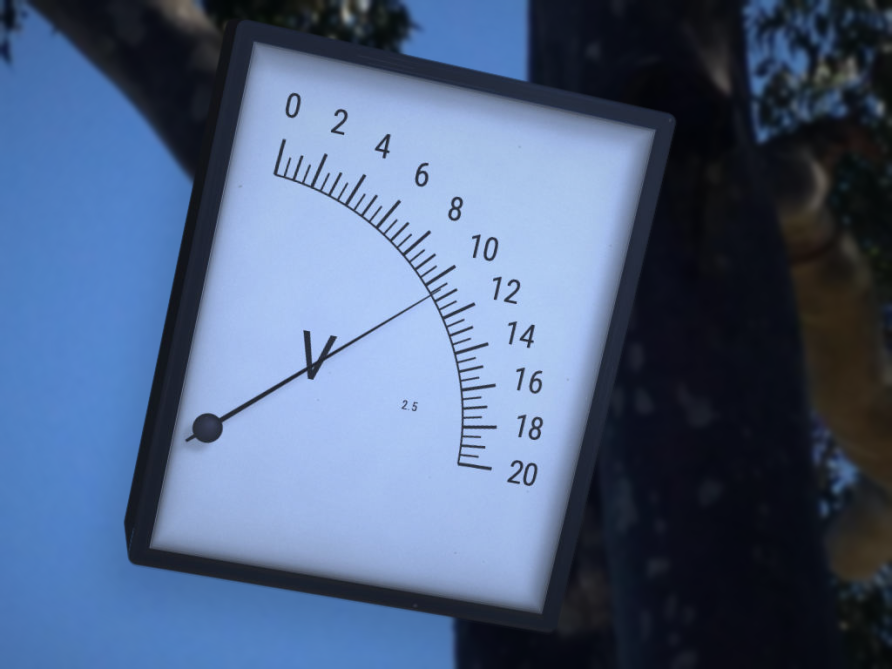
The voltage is V 10.5
